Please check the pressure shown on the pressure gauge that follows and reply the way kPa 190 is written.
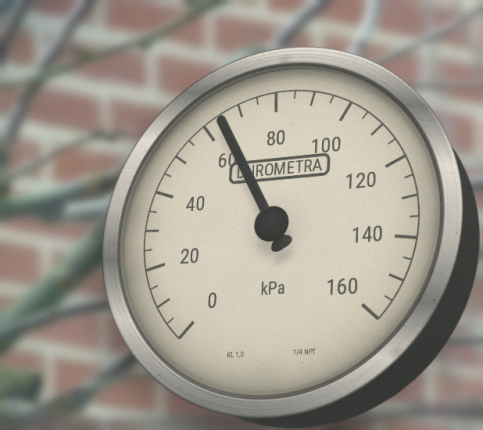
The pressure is kPa 65
